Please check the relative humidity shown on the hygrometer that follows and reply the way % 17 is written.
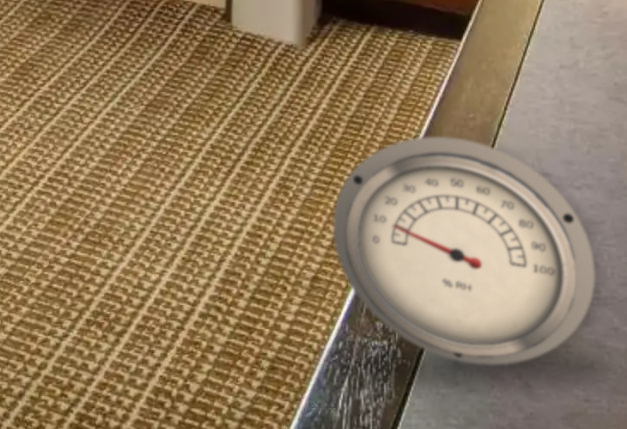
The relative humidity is % 10
